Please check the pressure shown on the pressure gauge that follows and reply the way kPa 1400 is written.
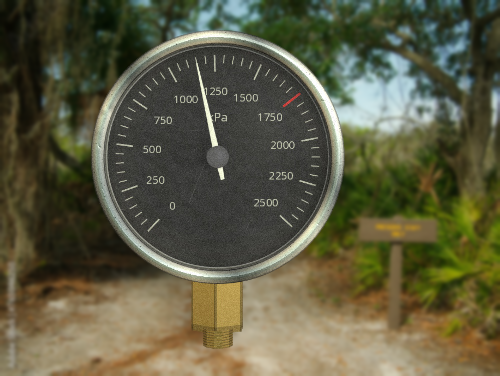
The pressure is kPa 1150
